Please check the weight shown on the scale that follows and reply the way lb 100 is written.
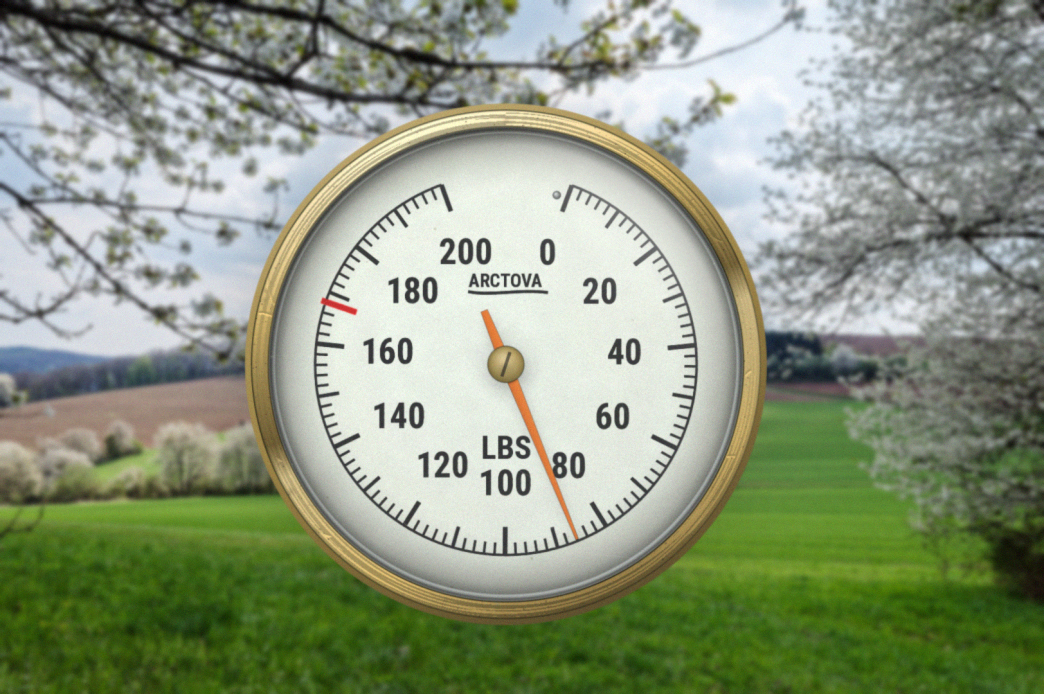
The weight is lb 86
